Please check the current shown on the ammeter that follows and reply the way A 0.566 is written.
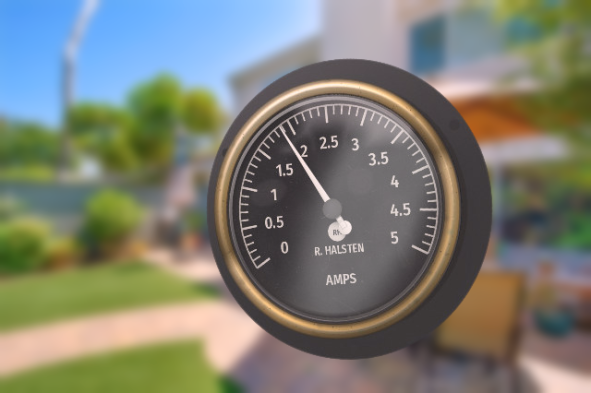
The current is A 1.9
